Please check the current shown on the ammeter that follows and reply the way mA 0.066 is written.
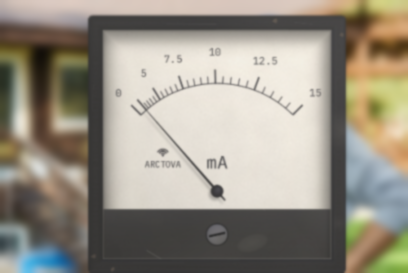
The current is mA 2.5
